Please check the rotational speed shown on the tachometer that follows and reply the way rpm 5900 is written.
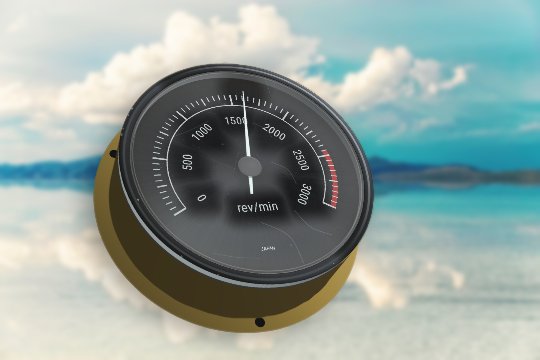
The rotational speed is rpm 1600
